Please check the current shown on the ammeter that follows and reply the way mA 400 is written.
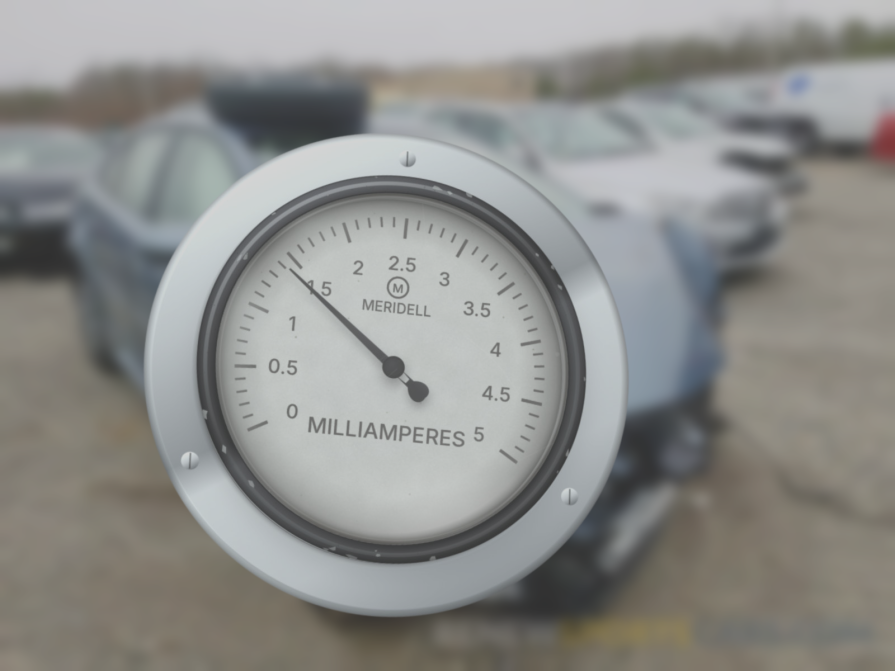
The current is mA 1.4
